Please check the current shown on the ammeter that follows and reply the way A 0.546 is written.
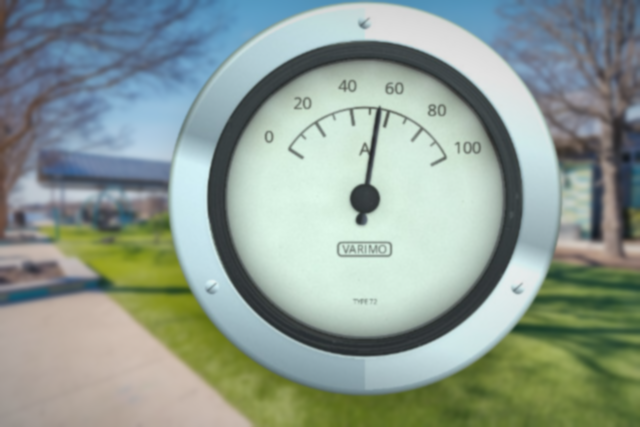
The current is A 55
